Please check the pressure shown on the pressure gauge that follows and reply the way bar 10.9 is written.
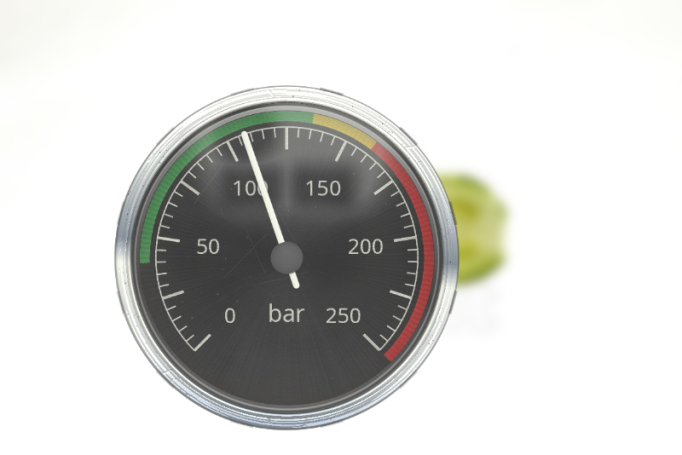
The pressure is bar 107.5
